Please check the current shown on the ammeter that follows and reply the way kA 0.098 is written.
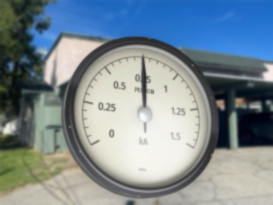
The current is kA 0.75
